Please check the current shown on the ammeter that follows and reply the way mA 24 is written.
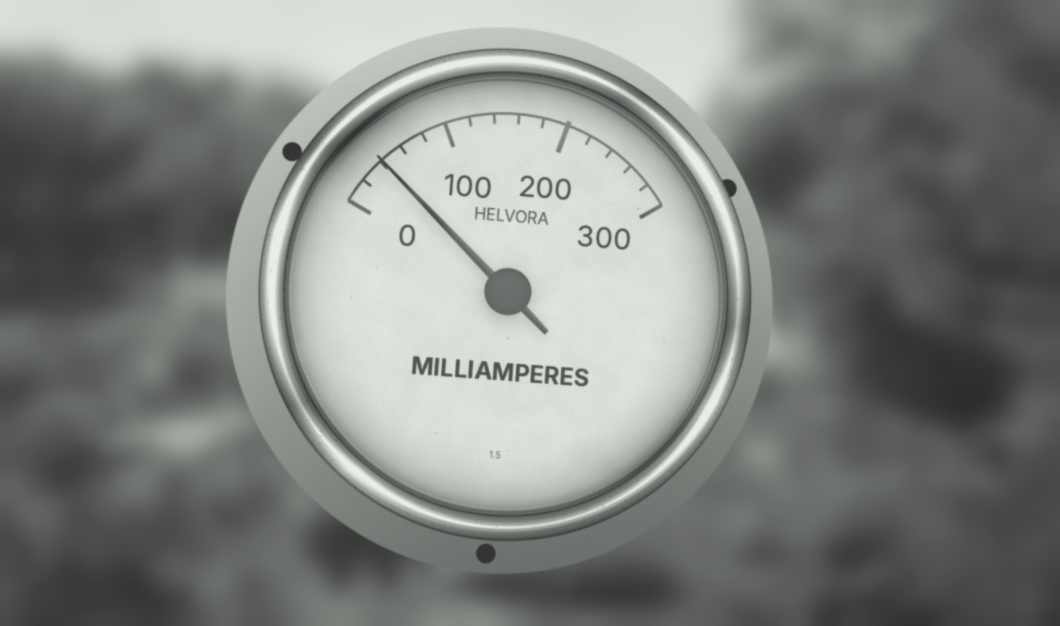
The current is mA 40
